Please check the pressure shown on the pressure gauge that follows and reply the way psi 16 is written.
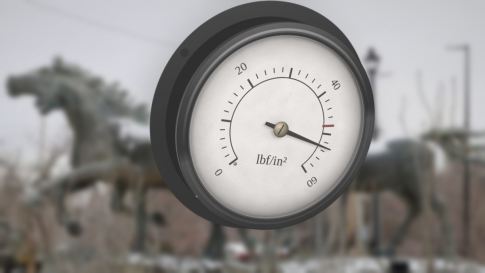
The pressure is psi 53
